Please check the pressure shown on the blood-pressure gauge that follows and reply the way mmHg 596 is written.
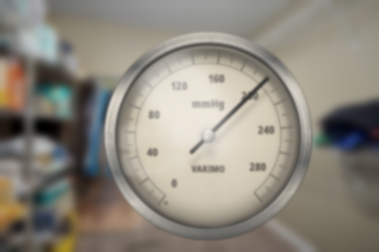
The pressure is mmHg 200
